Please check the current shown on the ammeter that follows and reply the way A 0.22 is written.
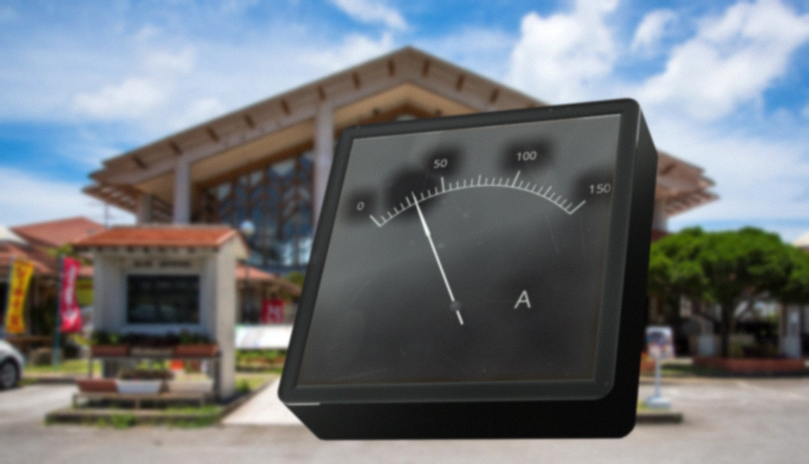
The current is A 30
